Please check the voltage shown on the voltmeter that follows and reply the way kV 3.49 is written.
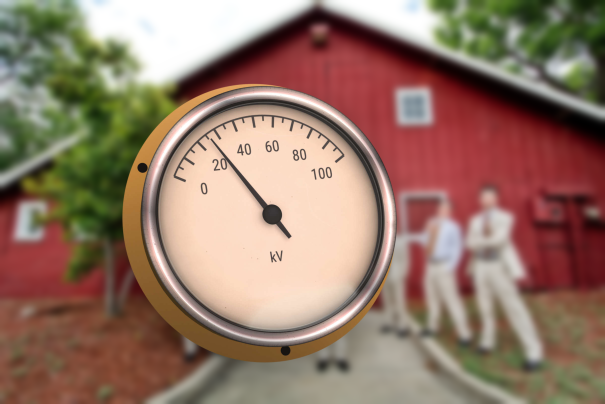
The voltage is kV 25
